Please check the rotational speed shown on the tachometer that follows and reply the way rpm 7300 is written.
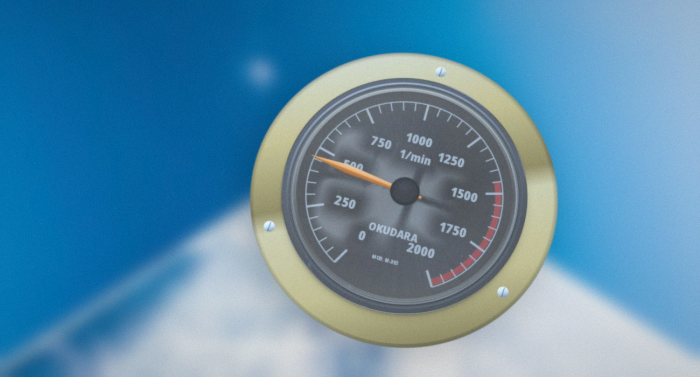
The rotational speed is rpm 450
